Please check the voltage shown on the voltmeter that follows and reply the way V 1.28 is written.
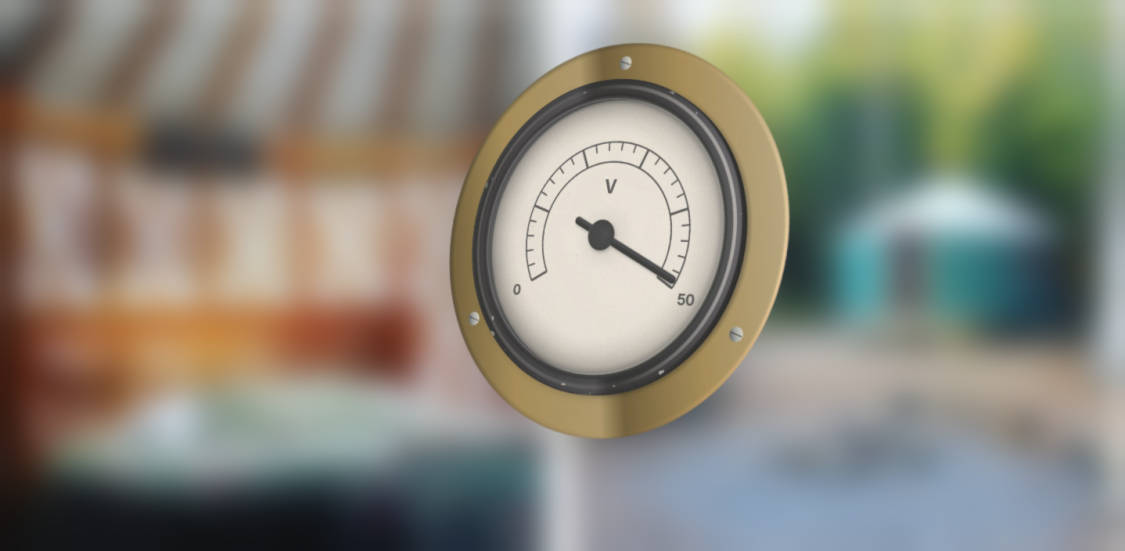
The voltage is V 49
